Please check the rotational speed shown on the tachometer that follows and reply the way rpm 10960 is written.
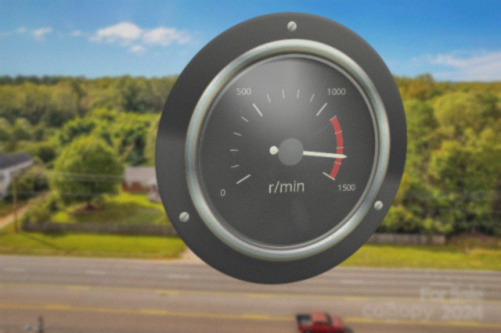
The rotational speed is rpm 1350
